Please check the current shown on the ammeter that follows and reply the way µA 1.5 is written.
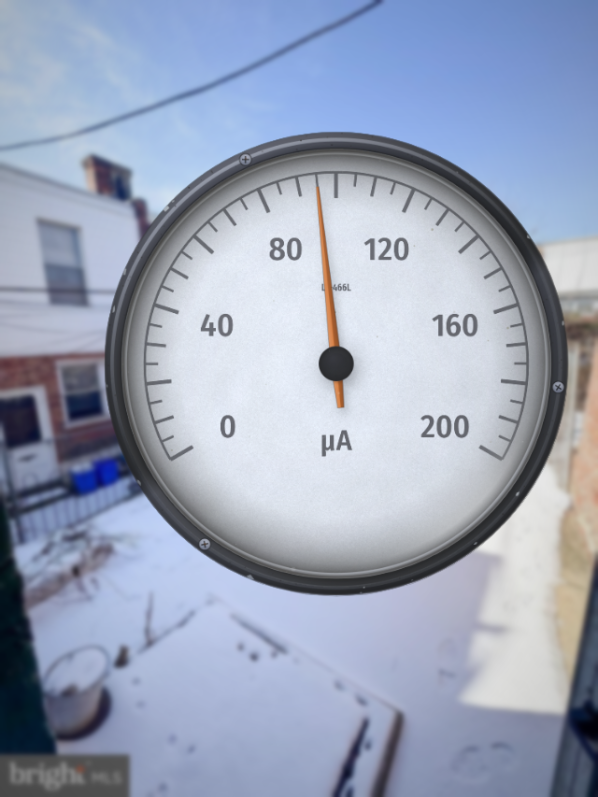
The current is µA 95
